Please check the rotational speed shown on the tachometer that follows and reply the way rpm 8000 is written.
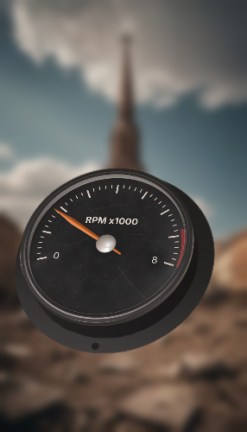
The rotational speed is rpm 1800
